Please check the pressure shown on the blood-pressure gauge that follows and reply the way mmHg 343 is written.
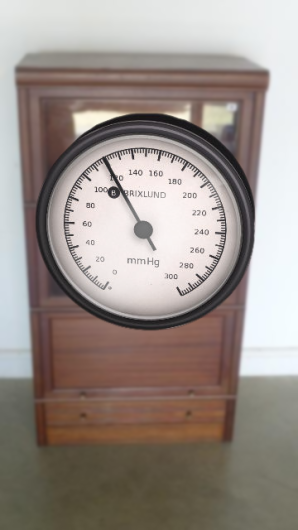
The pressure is mmHg 120
